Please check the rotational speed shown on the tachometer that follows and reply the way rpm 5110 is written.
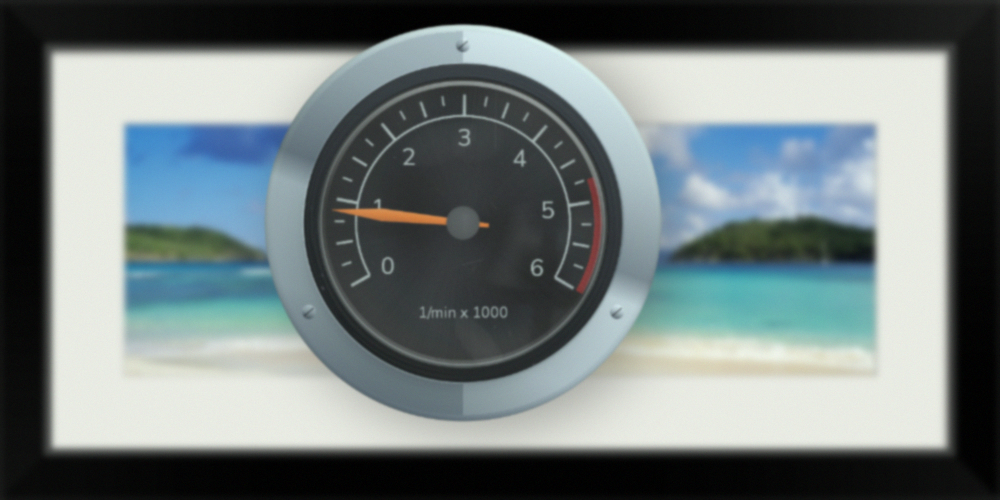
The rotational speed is rpm 875
